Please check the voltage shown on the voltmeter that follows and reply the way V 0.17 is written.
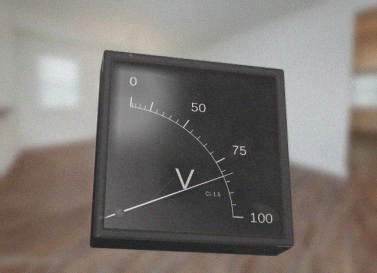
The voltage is V 82.5
